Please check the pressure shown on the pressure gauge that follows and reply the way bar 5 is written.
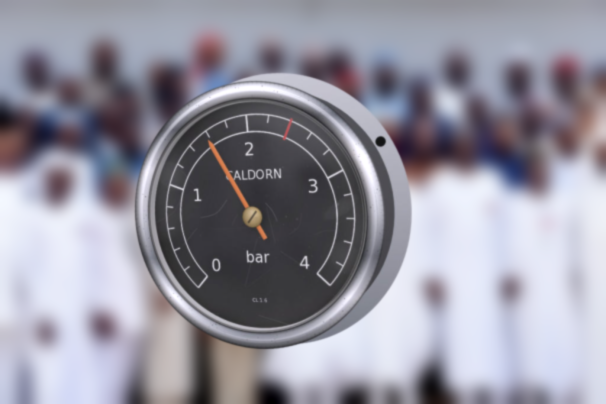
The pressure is bar 1.6
